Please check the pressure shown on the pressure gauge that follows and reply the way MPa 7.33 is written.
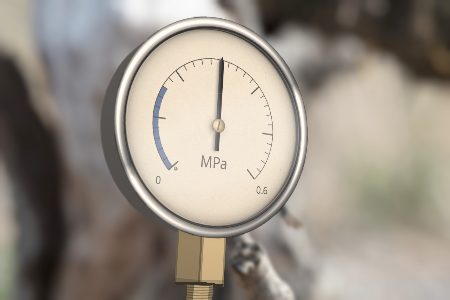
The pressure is MPa 0.3
